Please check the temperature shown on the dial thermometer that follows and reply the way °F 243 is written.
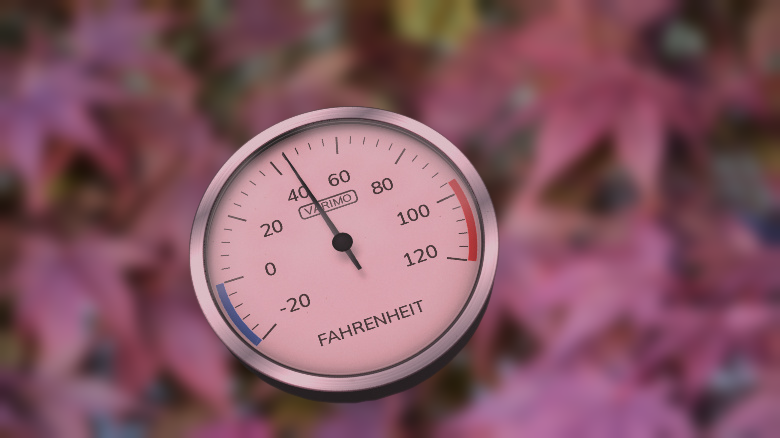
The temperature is °F 44
